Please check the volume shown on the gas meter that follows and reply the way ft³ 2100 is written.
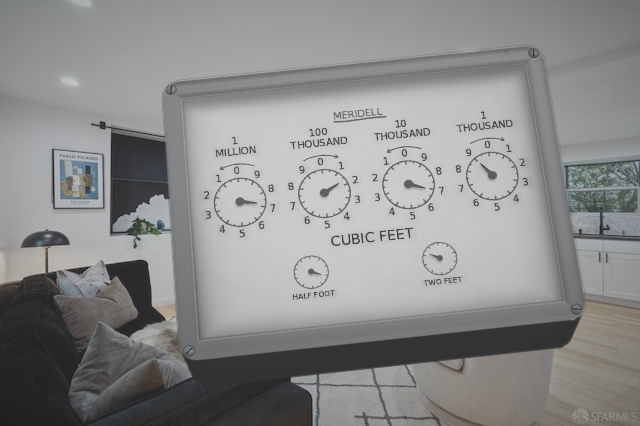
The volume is ft³ 716900
